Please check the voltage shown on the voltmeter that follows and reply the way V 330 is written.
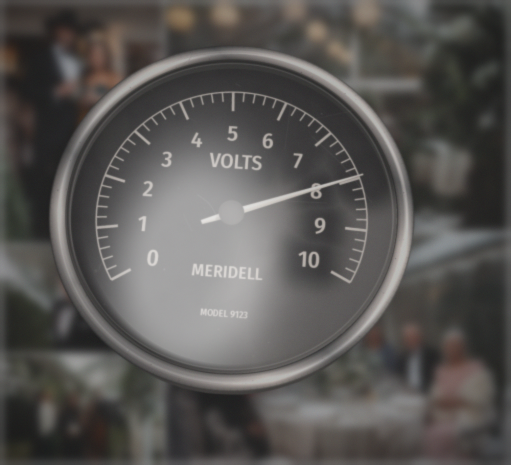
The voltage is V 8
